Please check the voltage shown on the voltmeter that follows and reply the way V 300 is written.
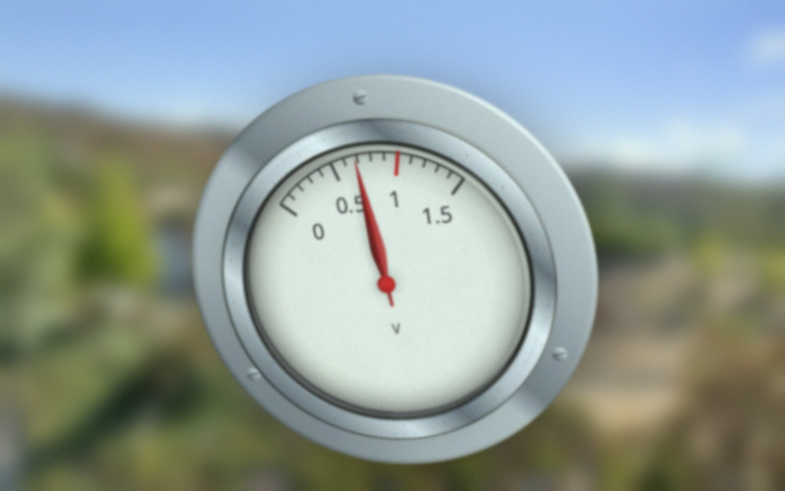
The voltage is V 0.7
